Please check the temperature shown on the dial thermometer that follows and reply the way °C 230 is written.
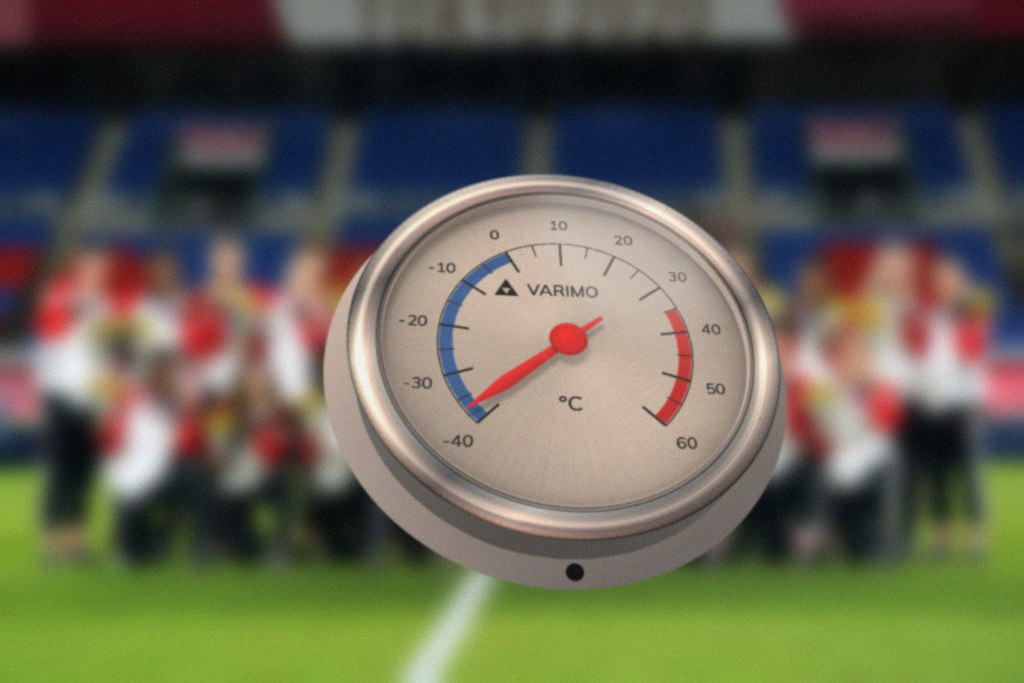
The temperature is °C -37.5
